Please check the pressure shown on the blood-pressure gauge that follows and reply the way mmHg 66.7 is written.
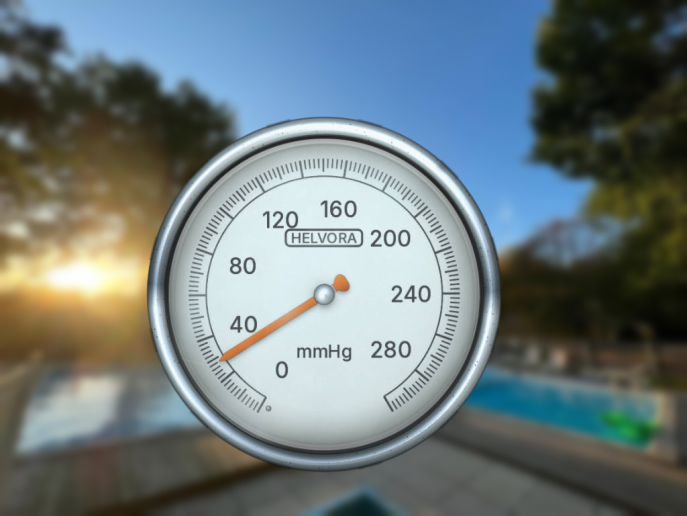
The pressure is mmHg 28
